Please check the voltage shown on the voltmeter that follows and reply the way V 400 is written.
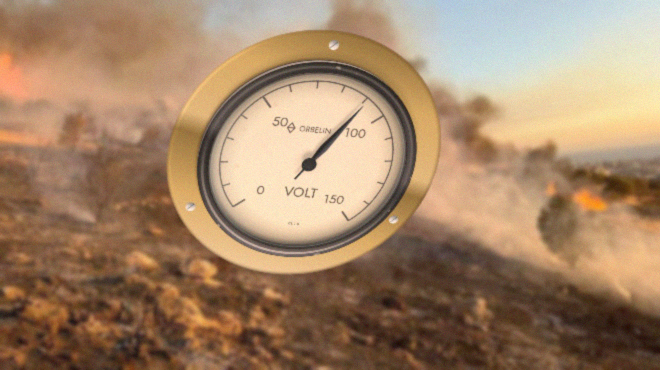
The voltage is V 90
